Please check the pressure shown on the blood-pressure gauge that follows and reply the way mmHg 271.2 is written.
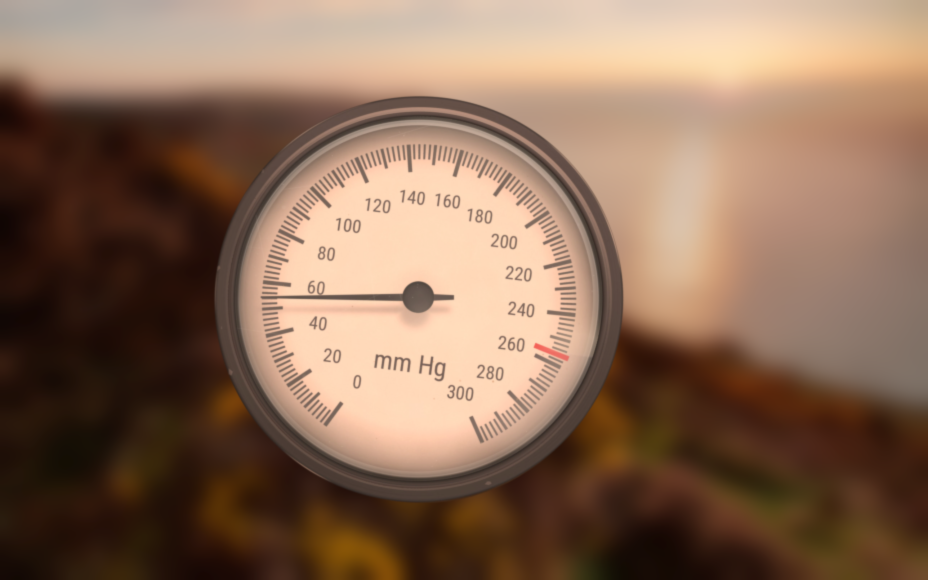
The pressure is mmHg 54
